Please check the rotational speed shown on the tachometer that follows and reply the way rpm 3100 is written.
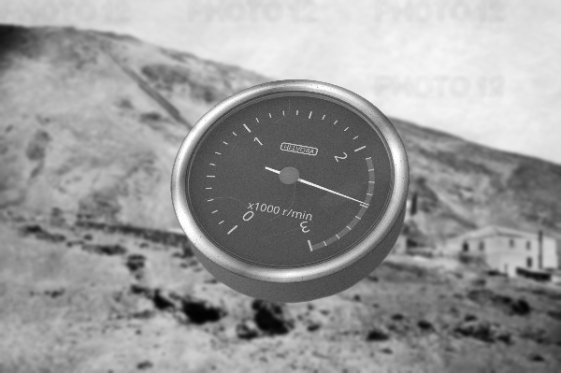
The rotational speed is rpm 2500
